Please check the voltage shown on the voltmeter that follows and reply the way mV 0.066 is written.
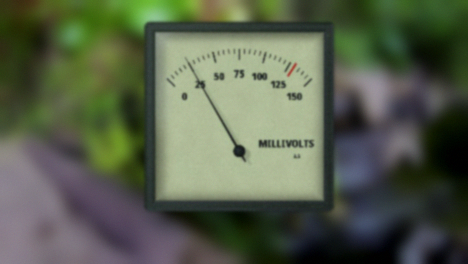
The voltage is mV 25
